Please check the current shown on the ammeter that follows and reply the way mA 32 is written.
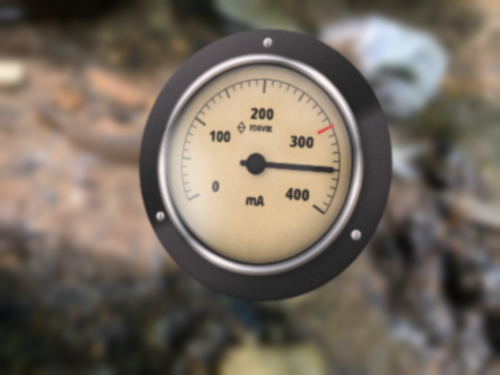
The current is mA 350
